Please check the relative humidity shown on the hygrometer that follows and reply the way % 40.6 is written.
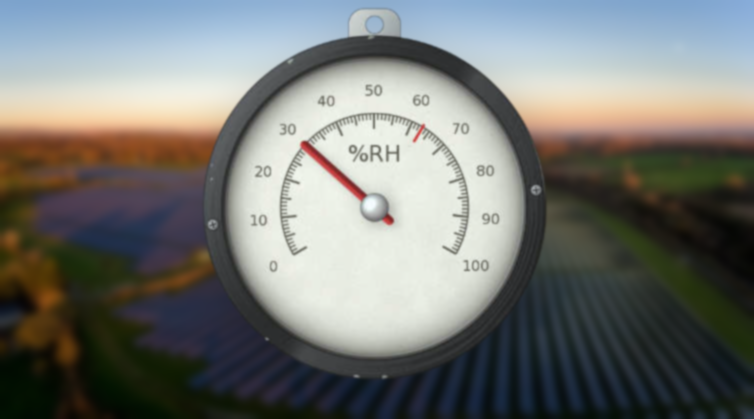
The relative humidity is % 30
